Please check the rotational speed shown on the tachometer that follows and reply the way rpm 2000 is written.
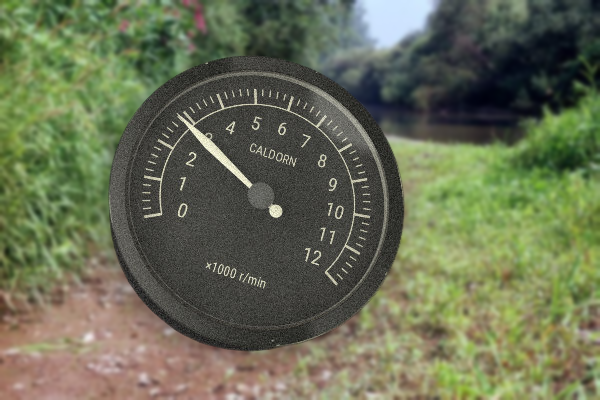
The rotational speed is rpm 2800
